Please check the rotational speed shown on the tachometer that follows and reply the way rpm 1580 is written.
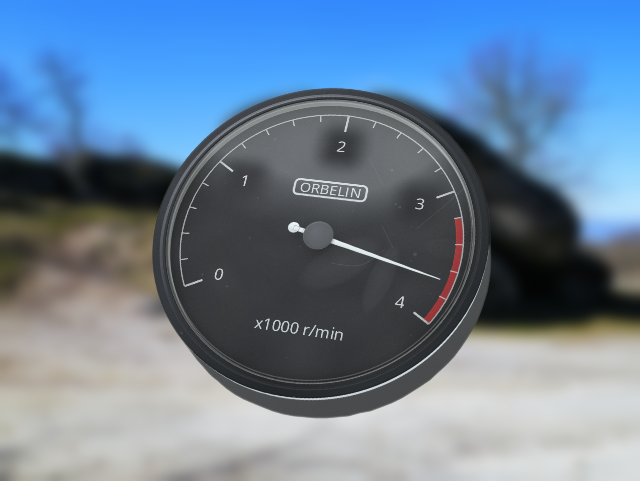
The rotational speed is rpm 3700
